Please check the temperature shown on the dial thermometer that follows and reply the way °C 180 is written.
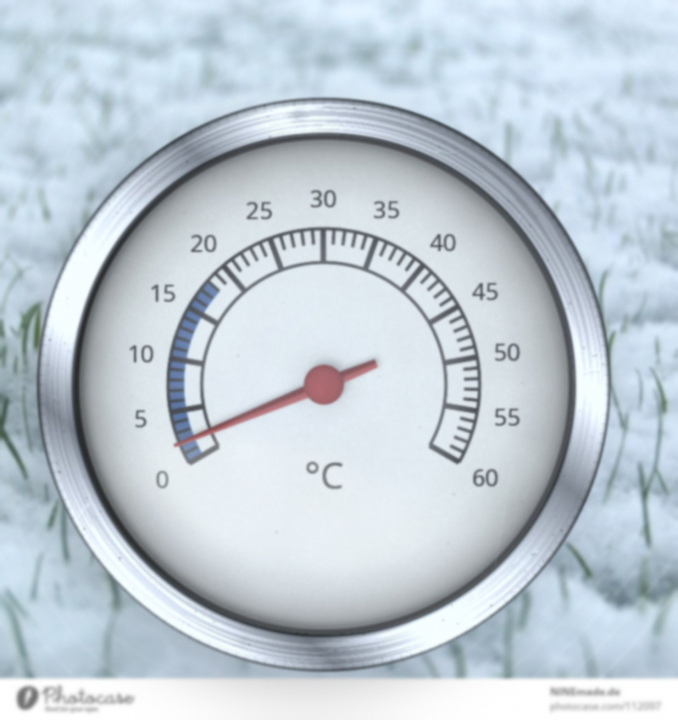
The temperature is °C 2
